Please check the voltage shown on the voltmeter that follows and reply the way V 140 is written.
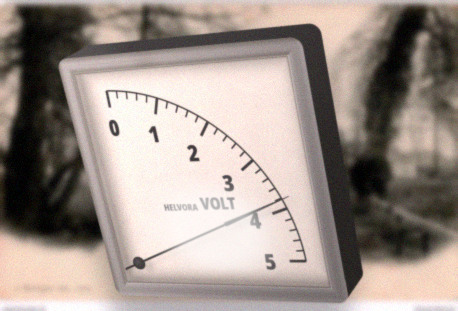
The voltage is V 3.8
